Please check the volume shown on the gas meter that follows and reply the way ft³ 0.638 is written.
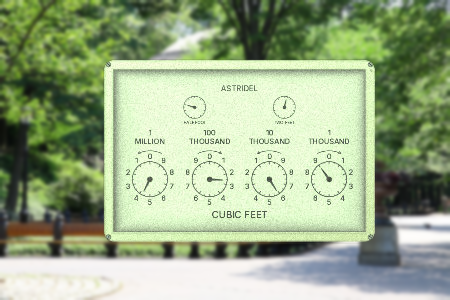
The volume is ft³ 425900
